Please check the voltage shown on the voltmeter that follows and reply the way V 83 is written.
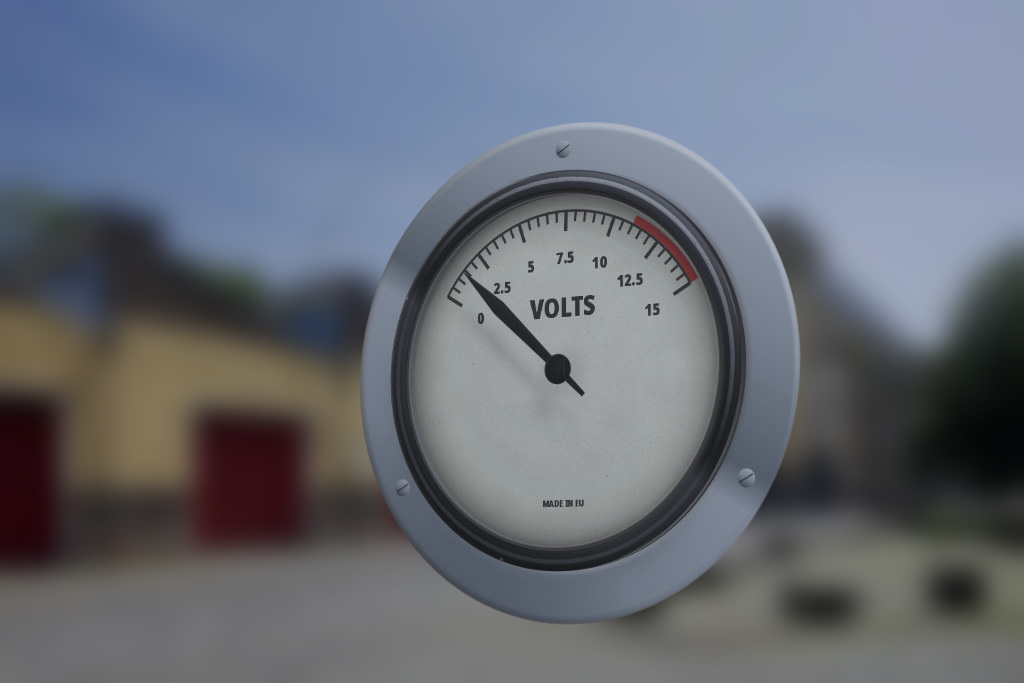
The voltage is V 1.5
